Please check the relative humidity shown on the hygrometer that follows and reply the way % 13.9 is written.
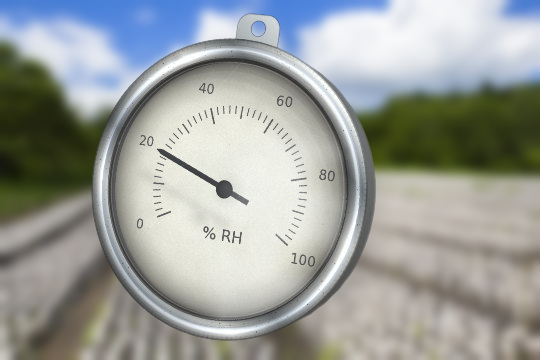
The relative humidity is % 20
